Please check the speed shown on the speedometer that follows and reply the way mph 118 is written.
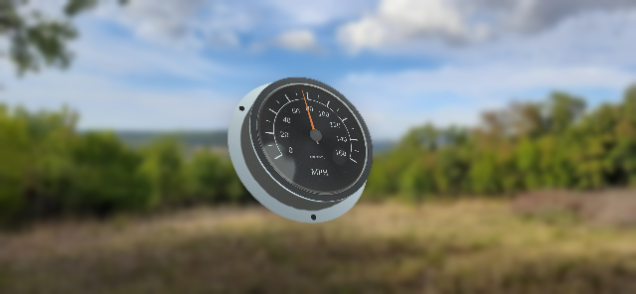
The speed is mph 75
